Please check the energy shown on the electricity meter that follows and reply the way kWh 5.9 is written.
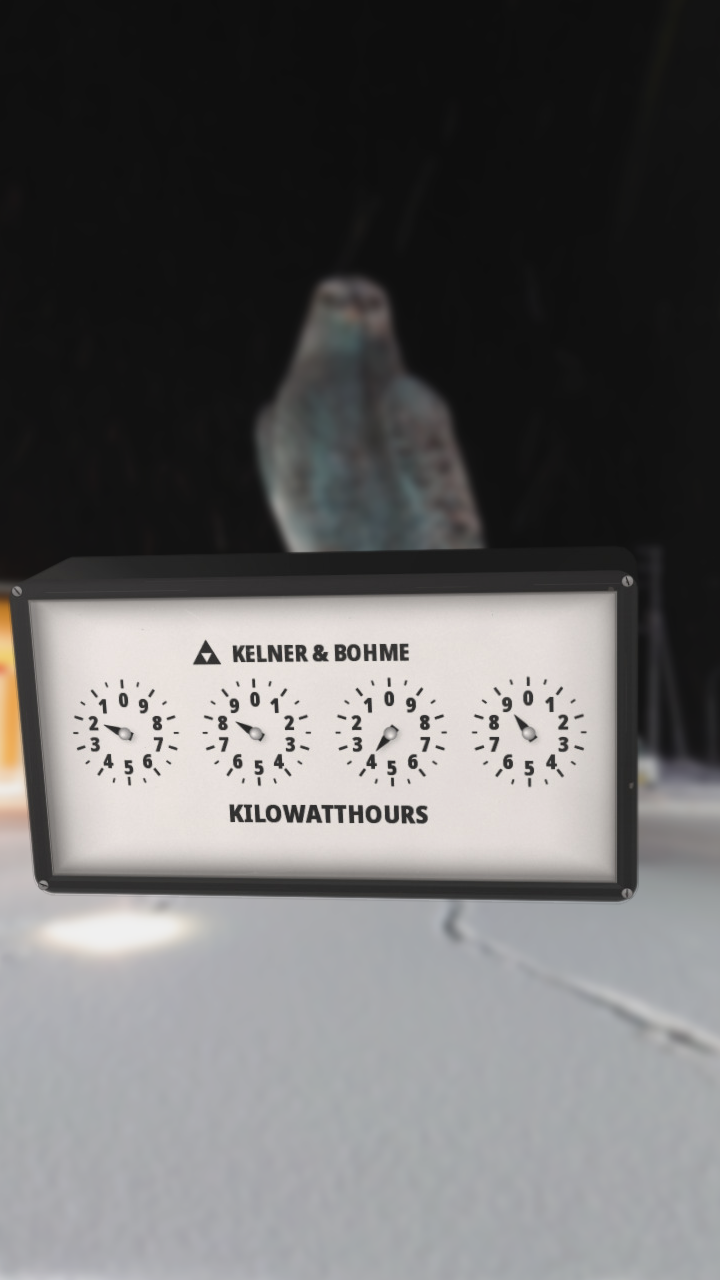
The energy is kWh 1839
